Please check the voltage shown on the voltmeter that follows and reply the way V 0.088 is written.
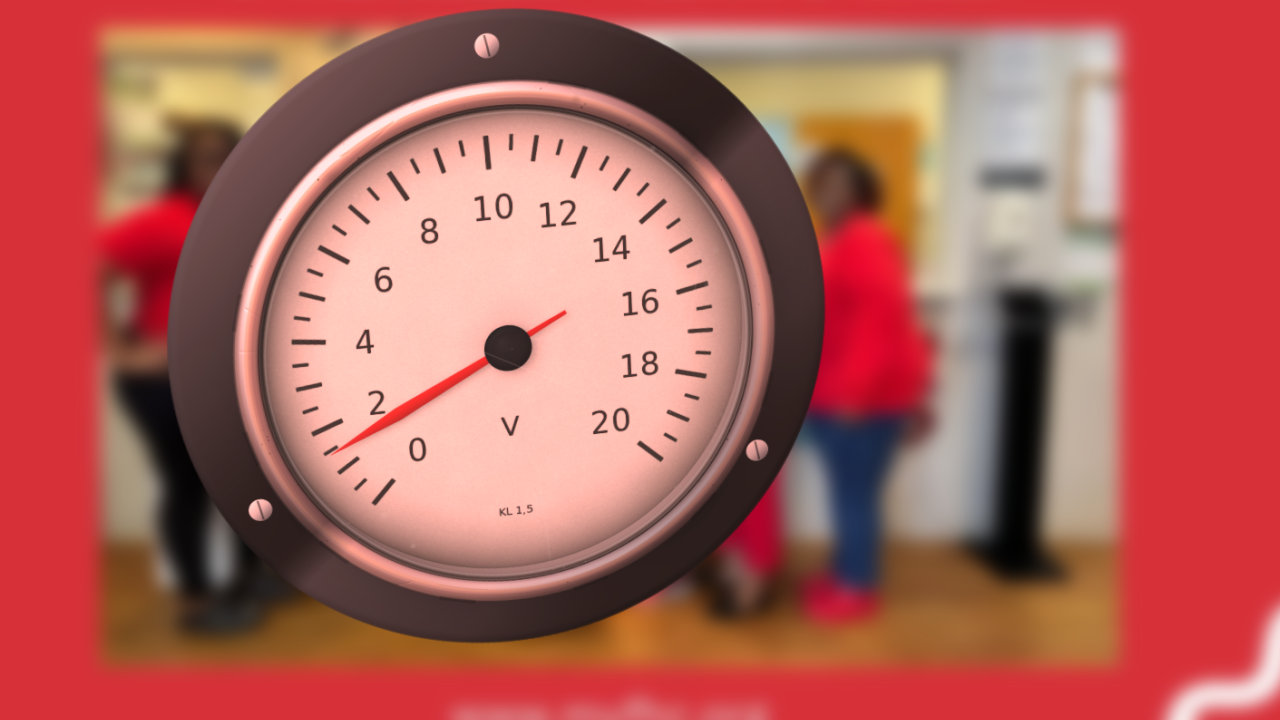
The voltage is V 1.5
